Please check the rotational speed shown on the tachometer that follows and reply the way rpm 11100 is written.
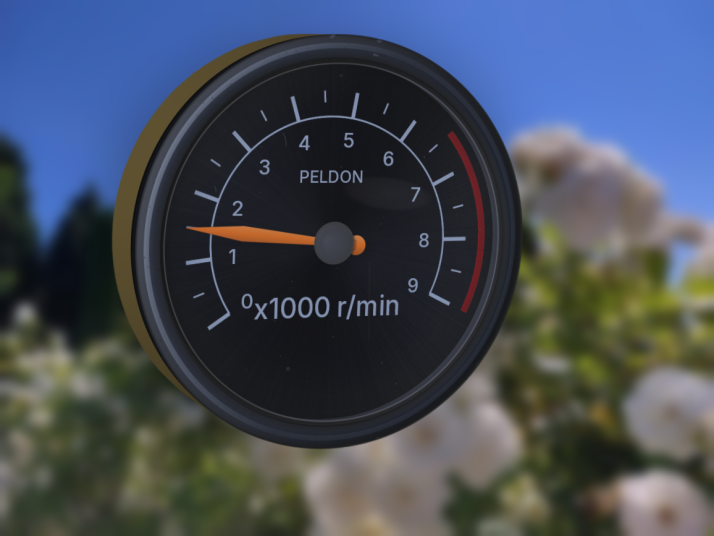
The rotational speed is rpm 1500
